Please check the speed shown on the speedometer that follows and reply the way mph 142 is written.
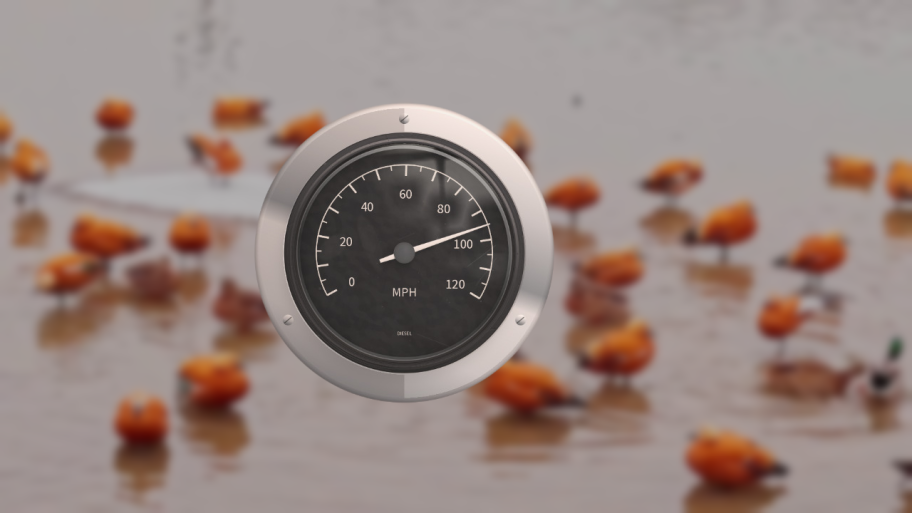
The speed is mph 95
